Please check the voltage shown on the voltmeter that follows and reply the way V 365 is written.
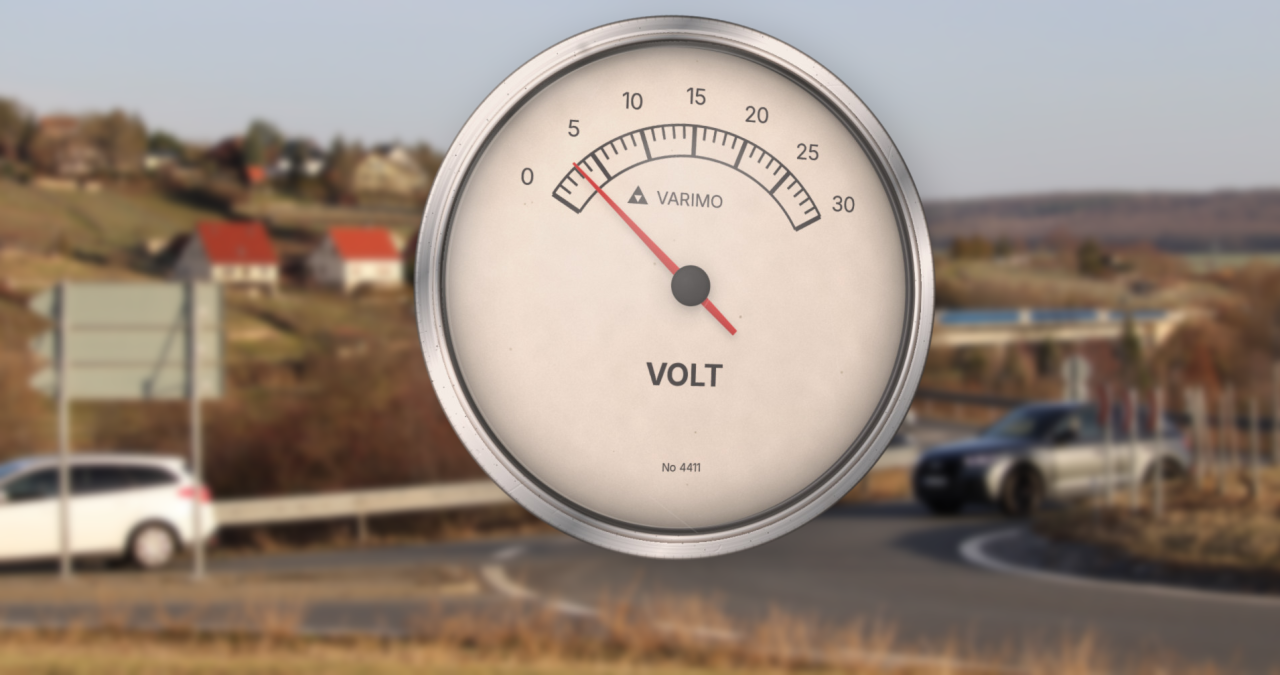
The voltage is V 3
